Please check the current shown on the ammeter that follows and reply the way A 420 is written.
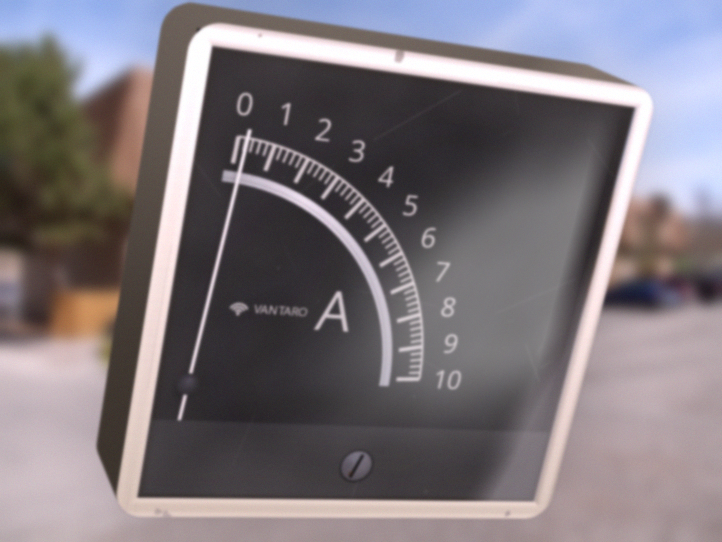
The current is A 0.2
